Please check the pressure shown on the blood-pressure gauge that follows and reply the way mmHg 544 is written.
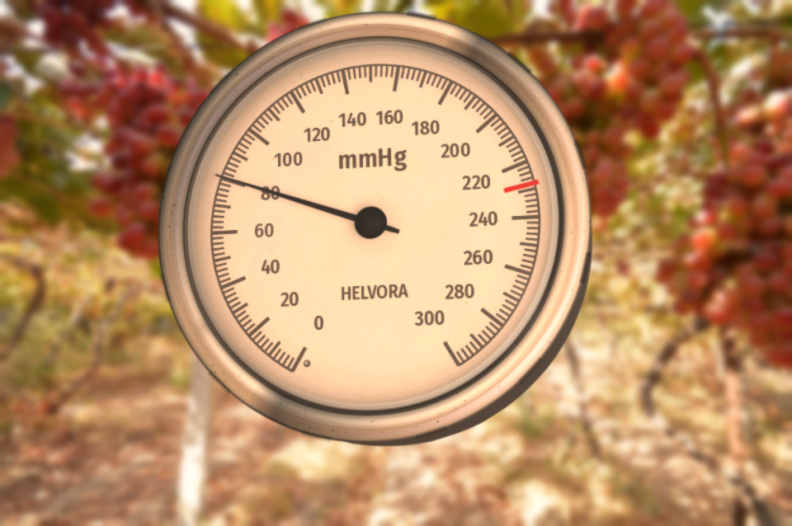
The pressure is mmHg 80
